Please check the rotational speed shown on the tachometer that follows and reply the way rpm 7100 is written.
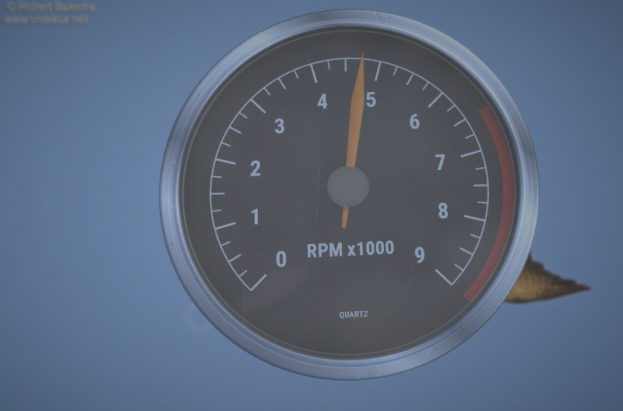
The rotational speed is rpm 4750
